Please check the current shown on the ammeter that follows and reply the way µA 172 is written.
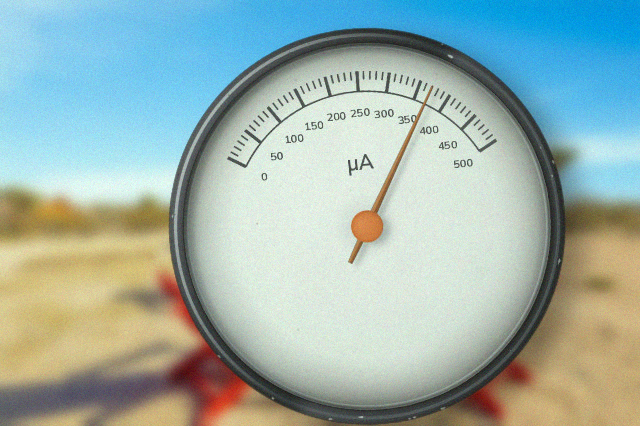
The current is µA 370
